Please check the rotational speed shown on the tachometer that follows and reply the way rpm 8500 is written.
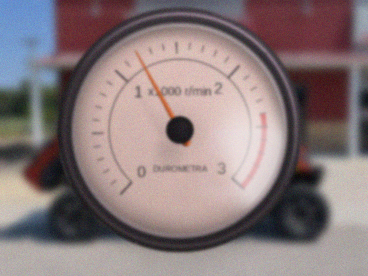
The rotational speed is rpm 1200
